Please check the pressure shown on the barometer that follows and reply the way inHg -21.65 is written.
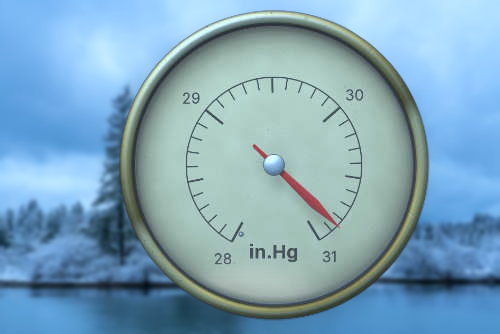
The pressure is inHg 30.85
